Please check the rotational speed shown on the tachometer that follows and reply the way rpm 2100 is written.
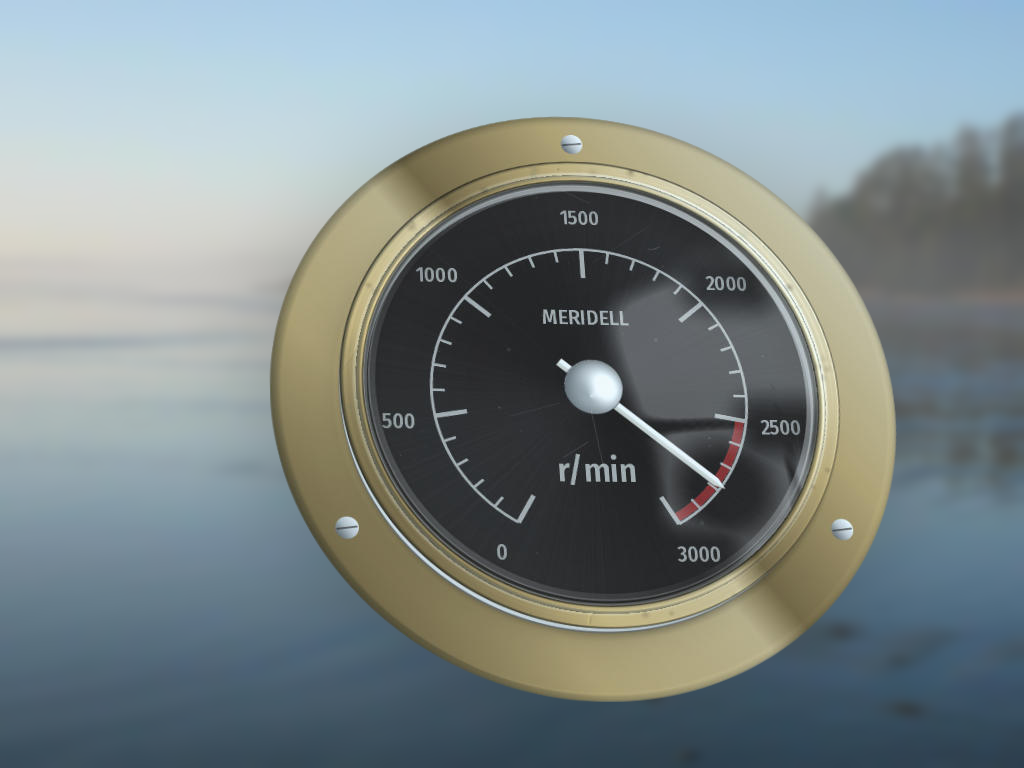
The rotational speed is rpm 2800
